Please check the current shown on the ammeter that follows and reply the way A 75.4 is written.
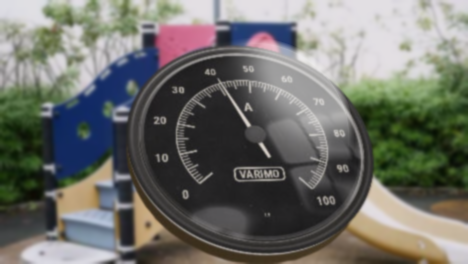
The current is A 40
